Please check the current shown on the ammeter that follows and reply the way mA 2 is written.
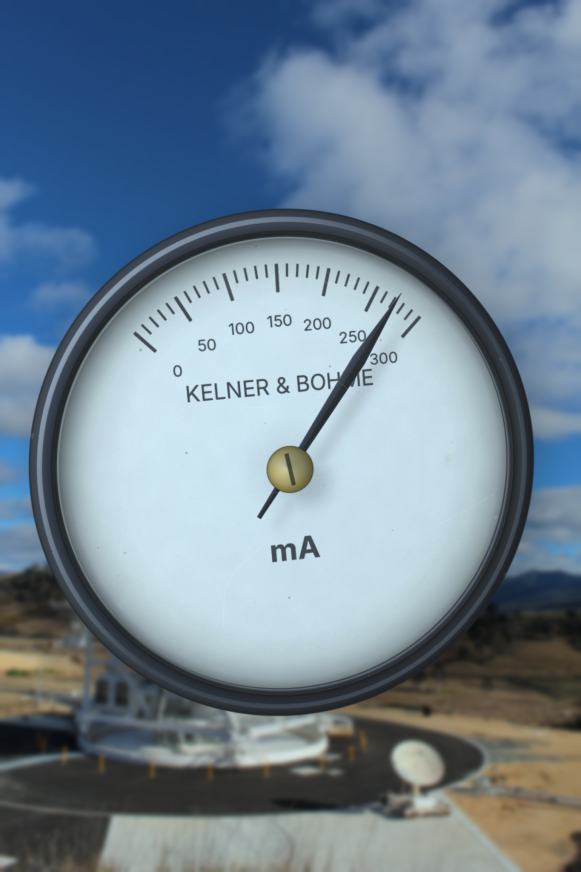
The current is mA 270
